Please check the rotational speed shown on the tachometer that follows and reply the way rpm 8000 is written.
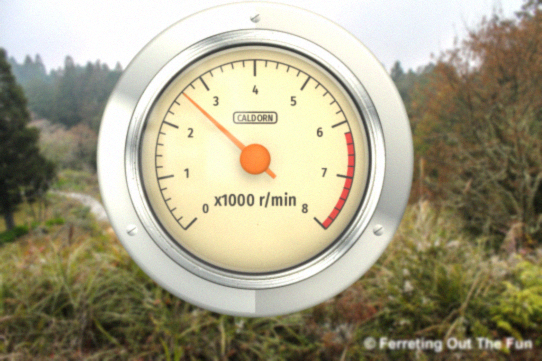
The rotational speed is rpm 2600
